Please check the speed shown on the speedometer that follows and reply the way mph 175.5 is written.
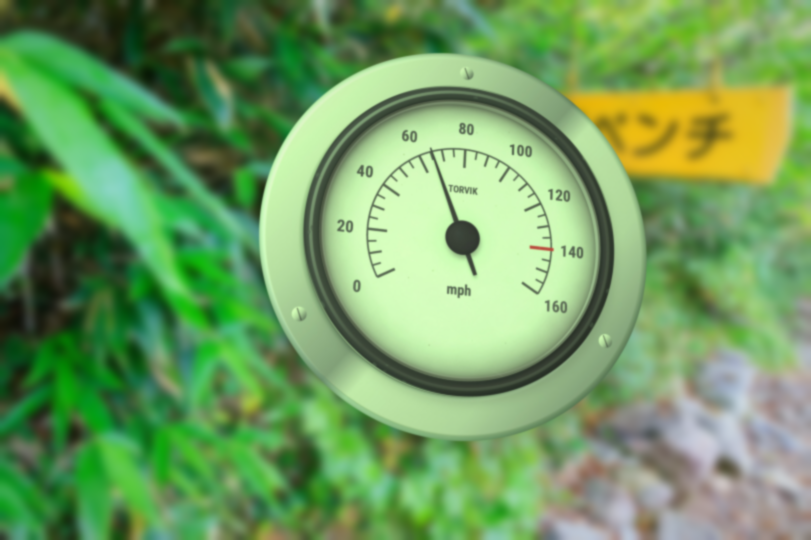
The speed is mph 65
